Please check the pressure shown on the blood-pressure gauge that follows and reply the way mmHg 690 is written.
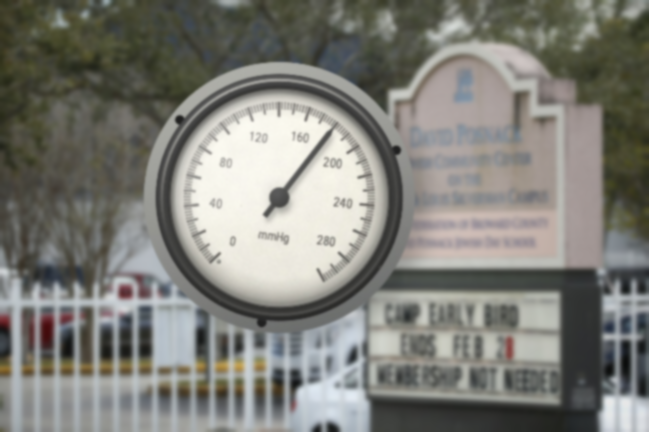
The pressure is mmHg 180
